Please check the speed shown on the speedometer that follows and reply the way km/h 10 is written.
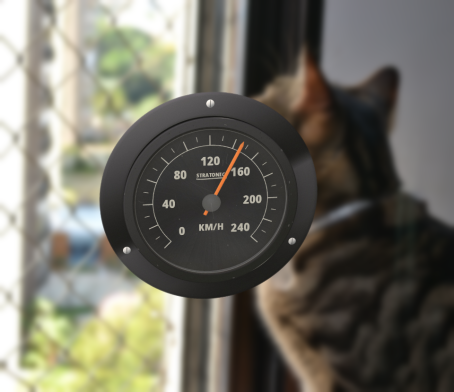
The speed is km/h 145
